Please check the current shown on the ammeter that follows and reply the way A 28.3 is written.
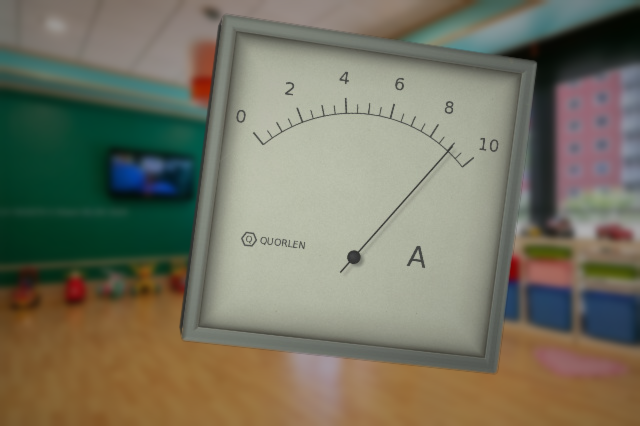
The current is A 9
